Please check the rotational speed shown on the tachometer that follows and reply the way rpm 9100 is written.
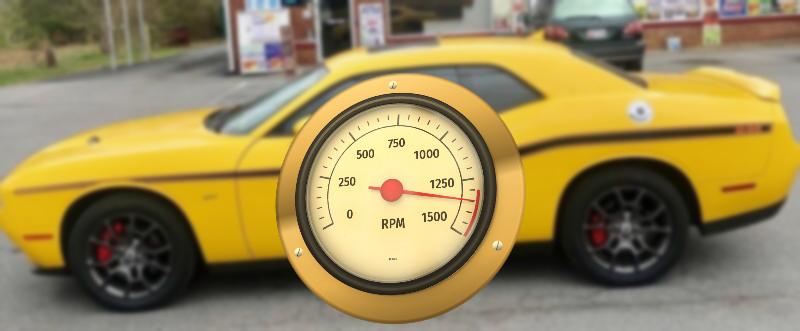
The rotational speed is rpm 1350
